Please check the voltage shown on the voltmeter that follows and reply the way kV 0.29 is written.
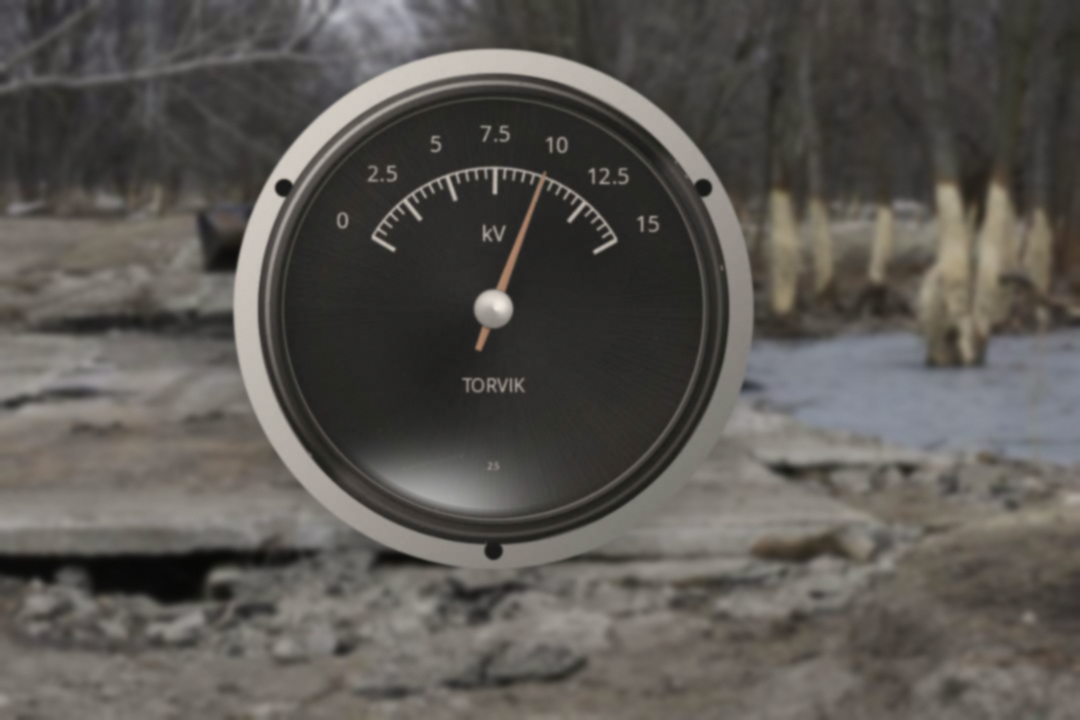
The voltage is kV 10
